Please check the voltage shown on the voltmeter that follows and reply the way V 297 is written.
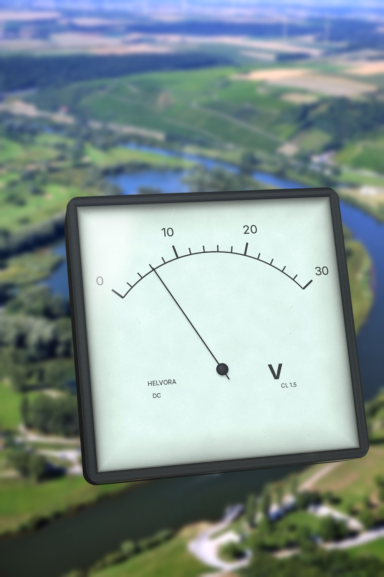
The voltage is V 6
